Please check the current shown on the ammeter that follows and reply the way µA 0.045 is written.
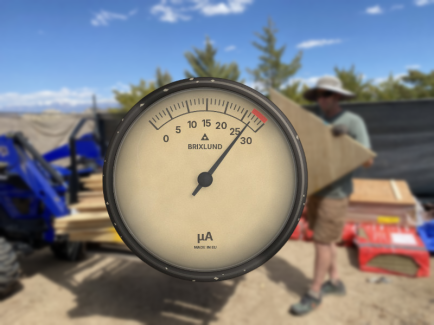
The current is µA 27
